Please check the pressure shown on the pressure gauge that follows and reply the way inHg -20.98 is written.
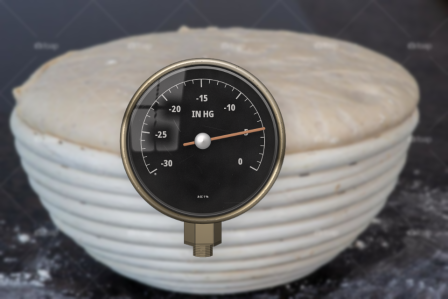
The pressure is inHg -5
